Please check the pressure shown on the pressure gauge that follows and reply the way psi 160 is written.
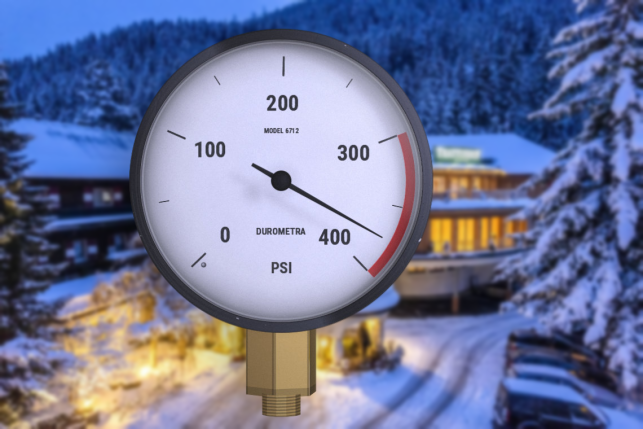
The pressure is psi 375
